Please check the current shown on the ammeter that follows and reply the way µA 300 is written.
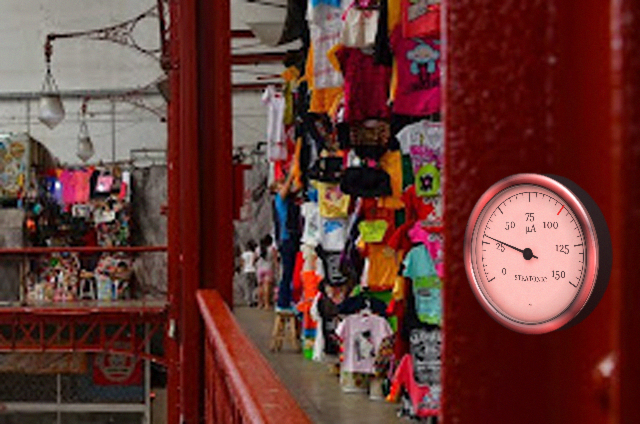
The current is µA 30
